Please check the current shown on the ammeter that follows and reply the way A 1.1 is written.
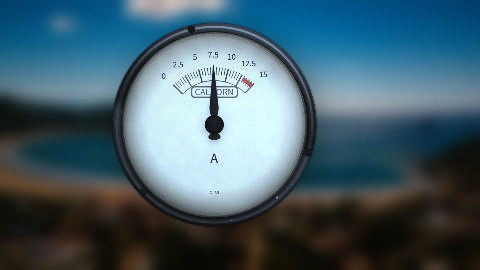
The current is A 7.5
